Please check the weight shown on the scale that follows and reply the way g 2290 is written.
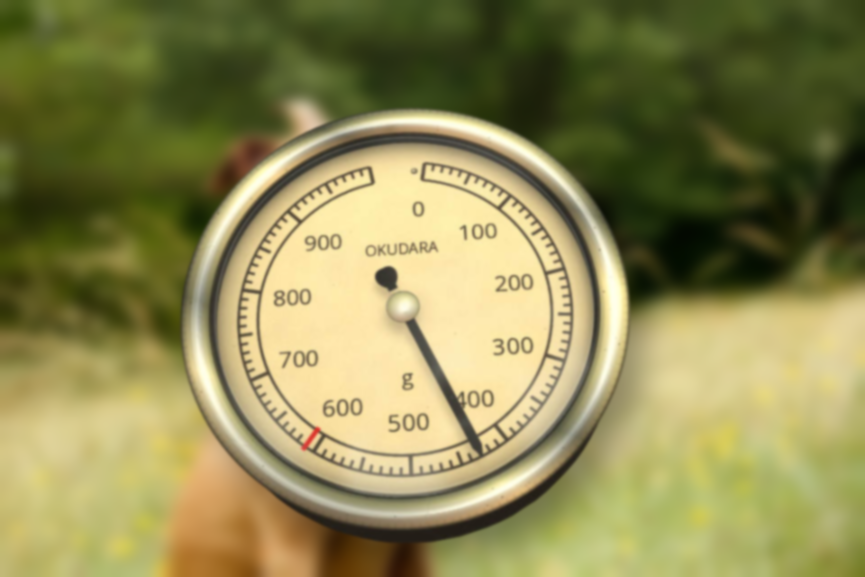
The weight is g 430
